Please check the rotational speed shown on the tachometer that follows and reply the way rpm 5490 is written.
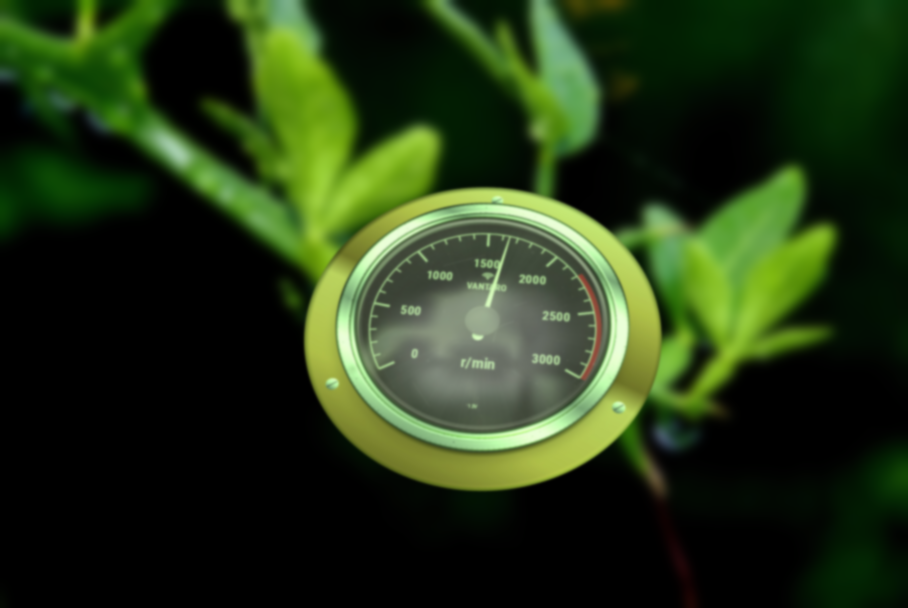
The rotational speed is rpm 1650
